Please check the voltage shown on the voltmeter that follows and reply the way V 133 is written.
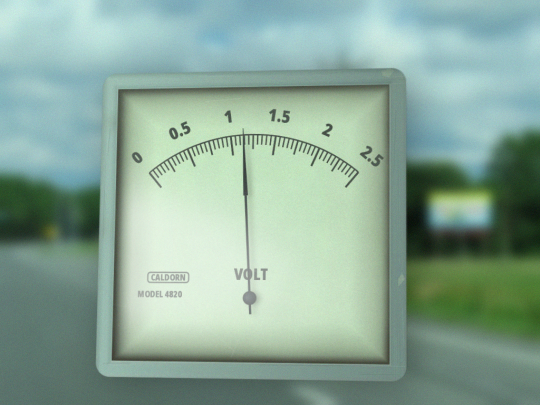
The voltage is V 1.15
